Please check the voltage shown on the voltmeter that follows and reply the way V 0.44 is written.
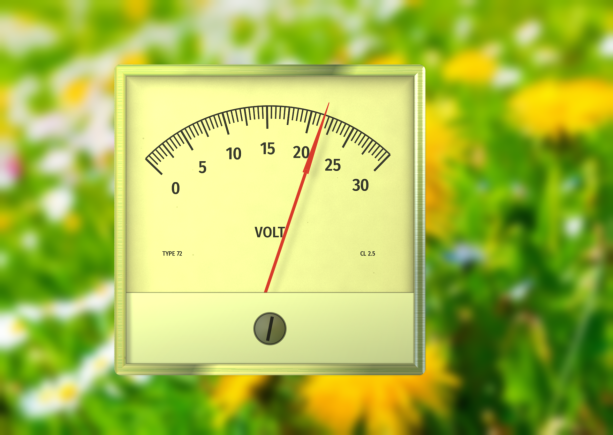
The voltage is V 21.5
